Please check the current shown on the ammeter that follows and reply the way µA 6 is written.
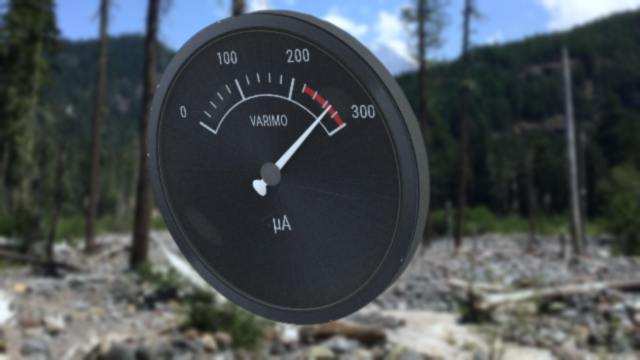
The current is µA 270
